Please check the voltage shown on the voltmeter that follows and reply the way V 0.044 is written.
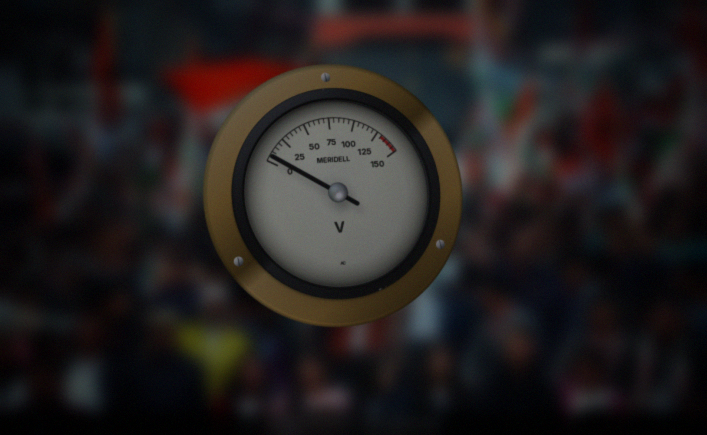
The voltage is V 5
